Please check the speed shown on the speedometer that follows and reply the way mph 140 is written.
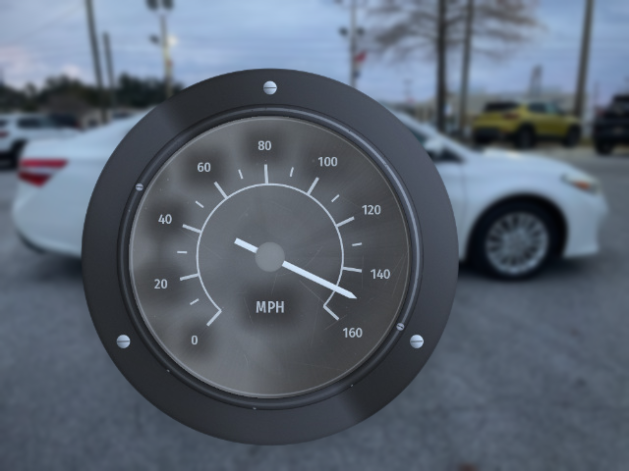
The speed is mph 150
